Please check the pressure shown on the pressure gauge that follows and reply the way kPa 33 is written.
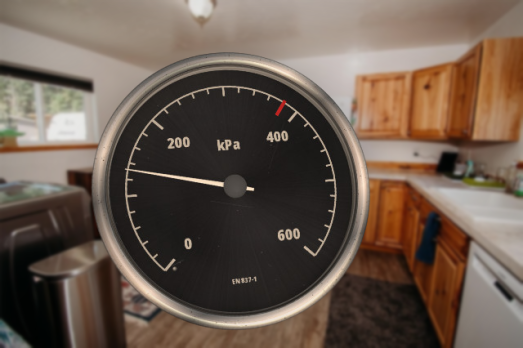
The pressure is kPa 130
